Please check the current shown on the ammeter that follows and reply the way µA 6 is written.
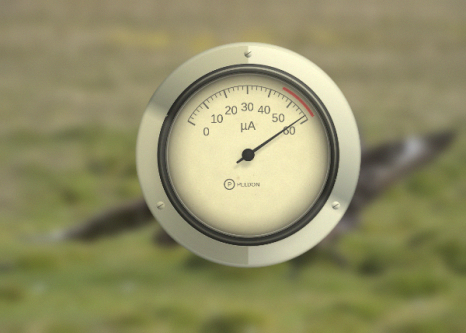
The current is µA 58
